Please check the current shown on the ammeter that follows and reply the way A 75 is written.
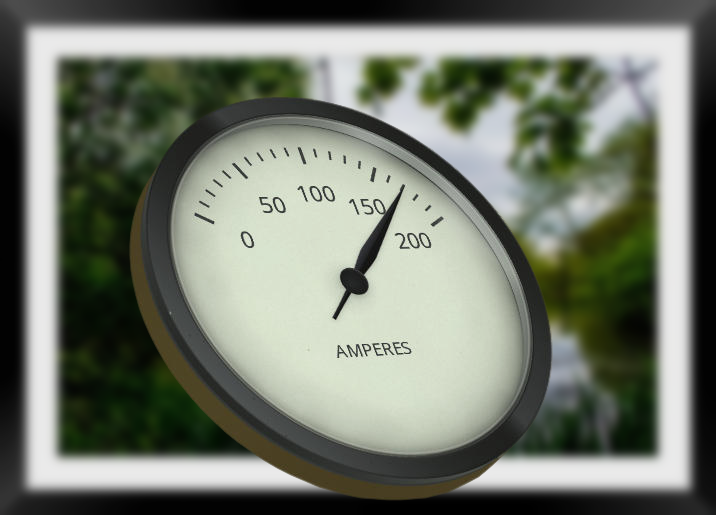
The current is A 170
